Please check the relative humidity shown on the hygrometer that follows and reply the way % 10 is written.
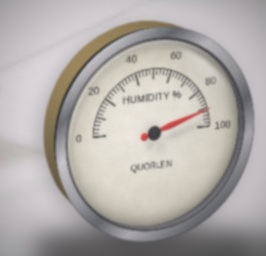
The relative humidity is % 90
